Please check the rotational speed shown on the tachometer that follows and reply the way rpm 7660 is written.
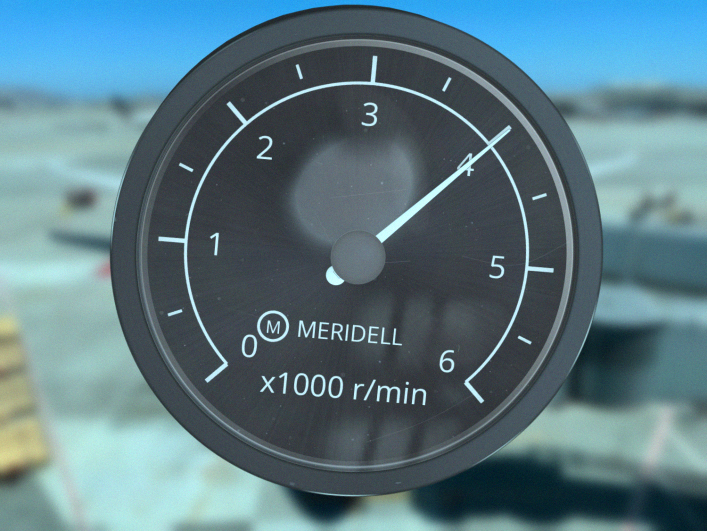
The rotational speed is rpm 4000
